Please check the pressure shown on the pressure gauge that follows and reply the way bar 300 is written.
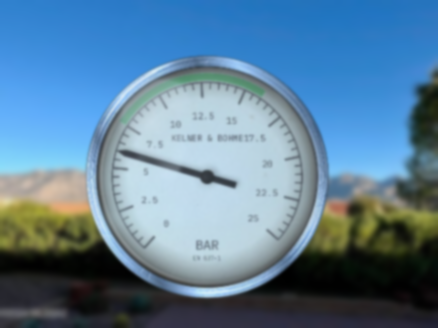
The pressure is bar 6
